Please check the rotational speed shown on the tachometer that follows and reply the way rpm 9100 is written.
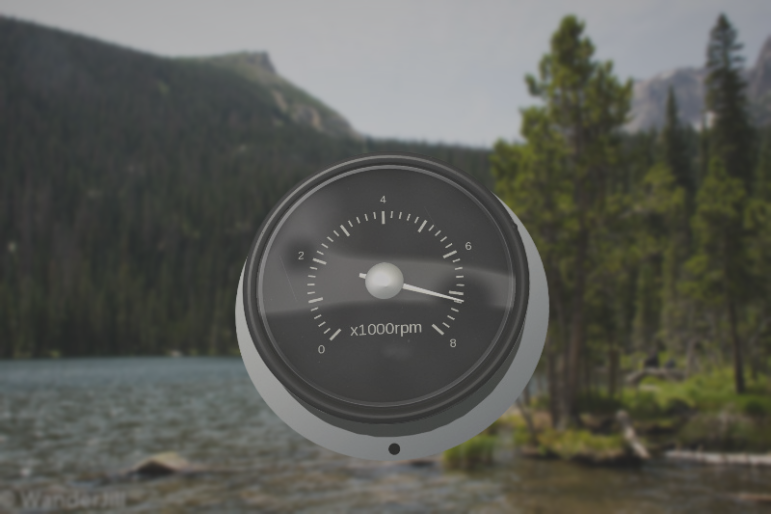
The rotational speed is rpm 7200
